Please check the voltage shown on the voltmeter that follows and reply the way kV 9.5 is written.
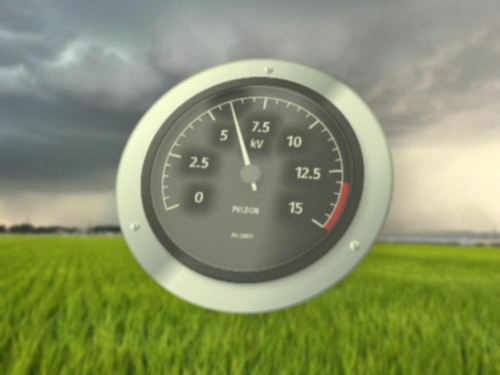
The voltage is kV 6
